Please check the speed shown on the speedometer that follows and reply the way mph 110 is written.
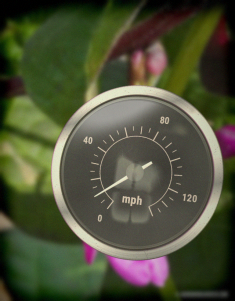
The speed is mph 10
